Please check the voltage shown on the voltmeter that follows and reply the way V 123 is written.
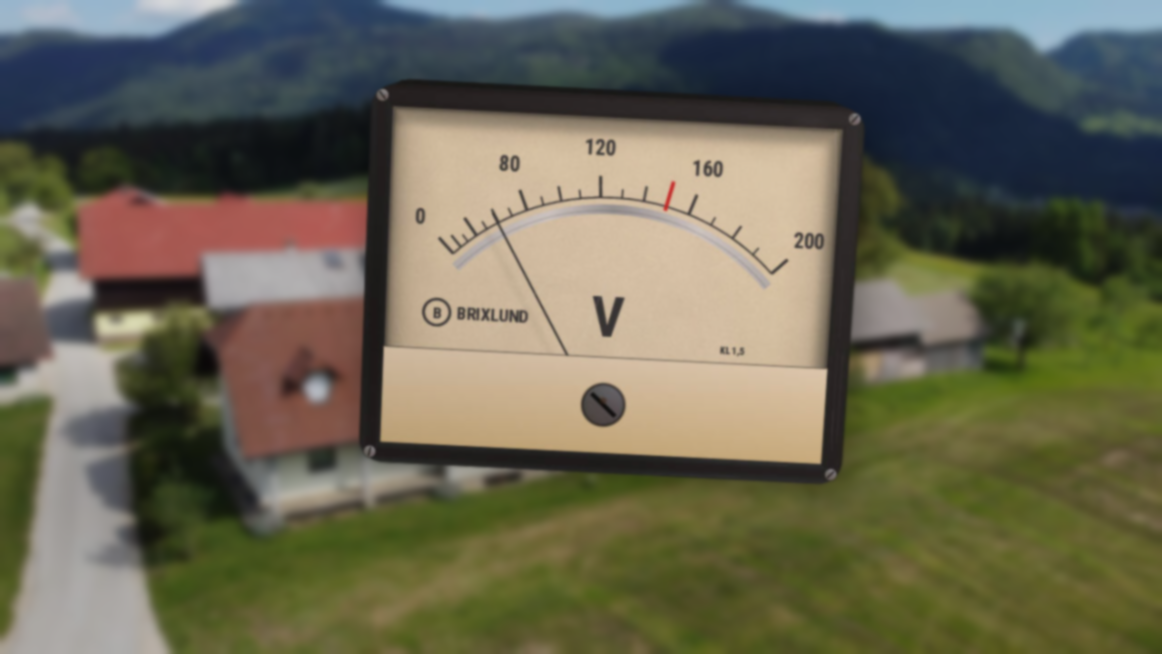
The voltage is V 60
